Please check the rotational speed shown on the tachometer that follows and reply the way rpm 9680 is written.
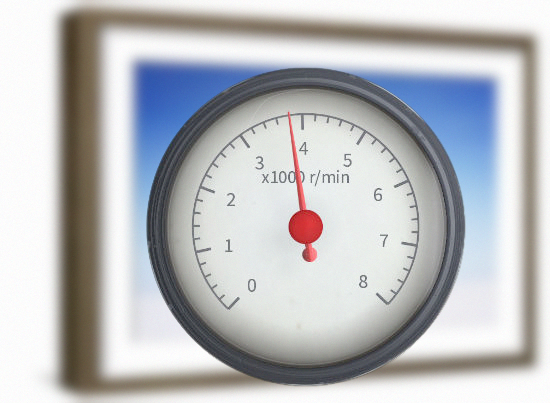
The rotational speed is rpm 3800
